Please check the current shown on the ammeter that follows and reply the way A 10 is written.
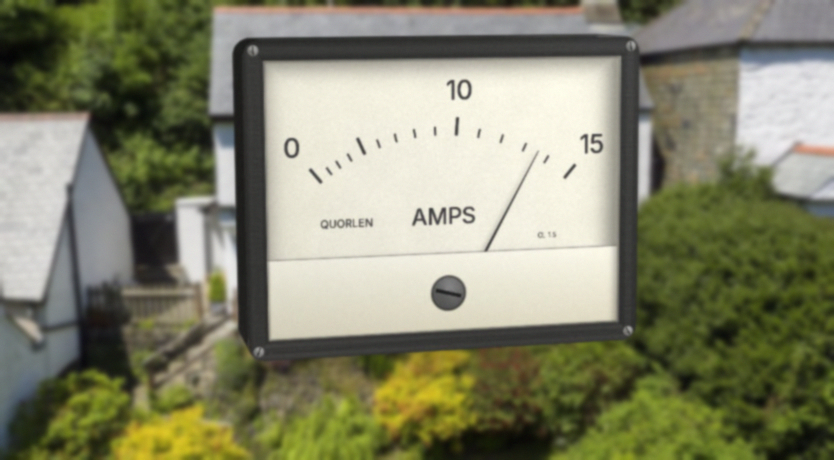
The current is A 13.5
